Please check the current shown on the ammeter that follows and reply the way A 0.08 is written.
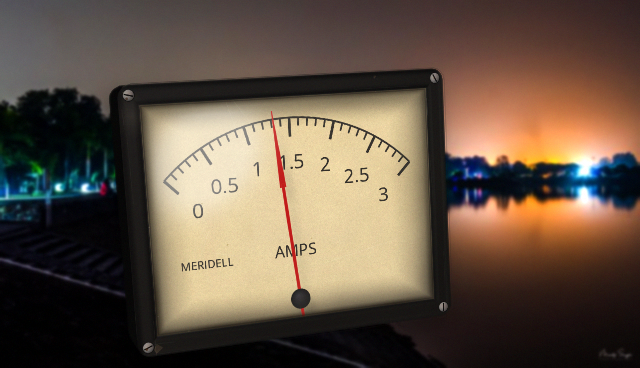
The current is A 1.3
